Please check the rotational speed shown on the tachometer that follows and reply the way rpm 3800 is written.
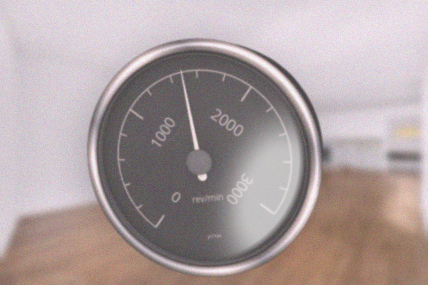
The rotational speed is rpm 1500
